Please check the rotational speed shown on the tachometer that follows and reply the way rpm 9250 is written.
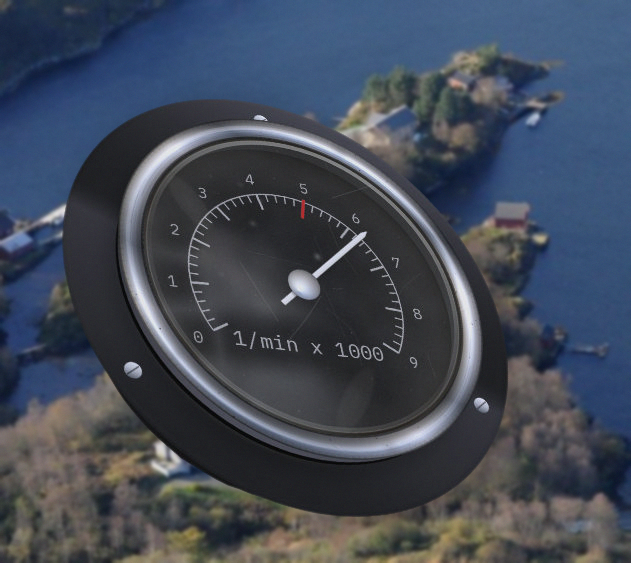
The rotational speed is rpm 6300
